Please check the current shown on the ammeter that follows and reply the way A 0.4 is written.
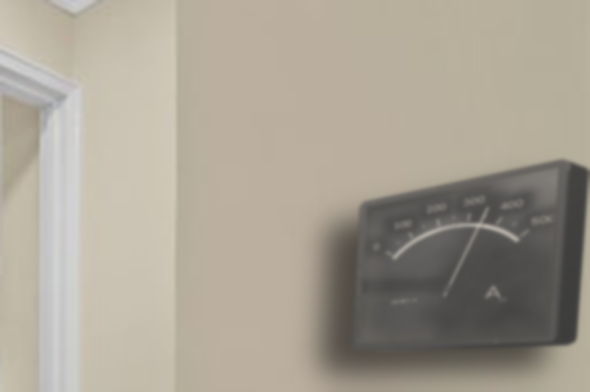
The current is A 350
